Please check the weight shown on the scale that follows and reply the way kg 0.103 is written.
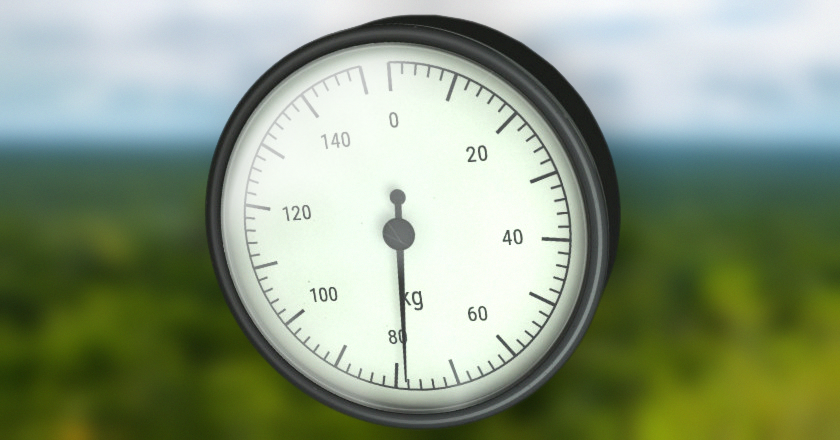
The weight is kg 78
